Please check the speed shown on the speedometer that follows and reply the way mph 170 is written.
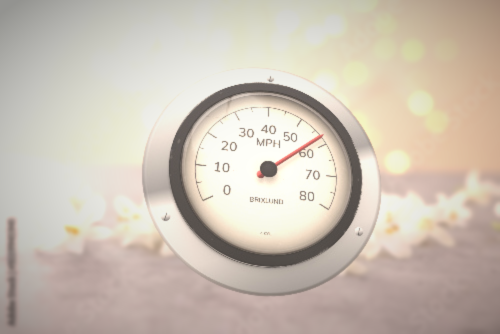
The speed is mph 57.5
